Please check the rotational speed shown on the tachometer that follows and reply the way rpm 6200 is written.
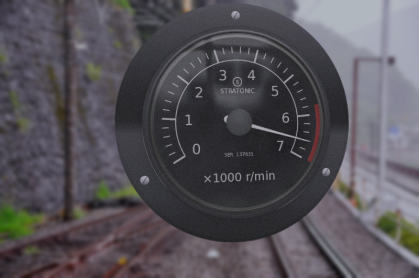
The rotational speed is rpm 6600
